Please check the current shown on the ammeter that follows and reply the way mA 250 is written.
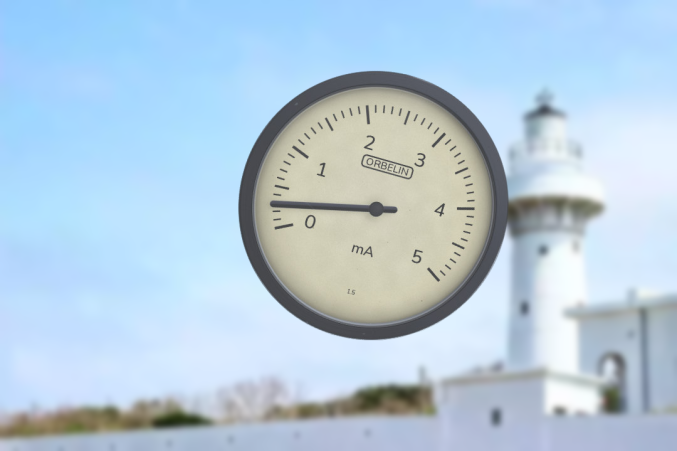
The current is mA 0.3
